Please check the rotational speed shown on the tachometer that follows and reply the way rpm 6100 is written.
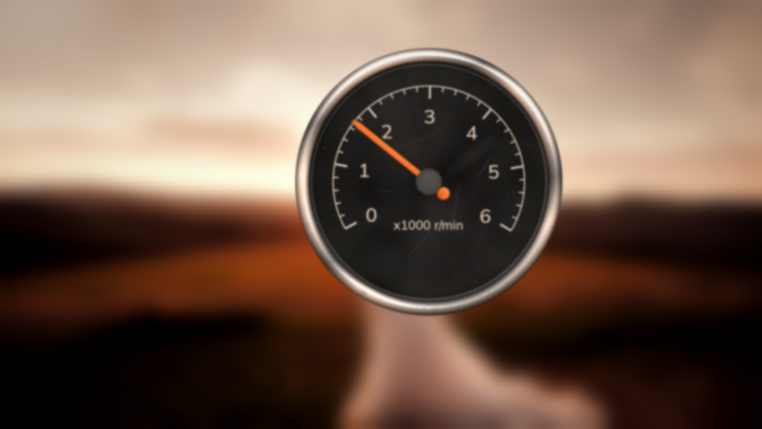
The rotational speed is rpm 1700
